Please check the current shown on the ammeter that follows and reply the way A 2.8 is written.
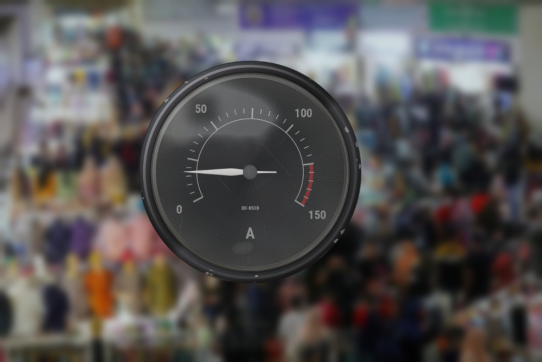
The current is A 17.5
